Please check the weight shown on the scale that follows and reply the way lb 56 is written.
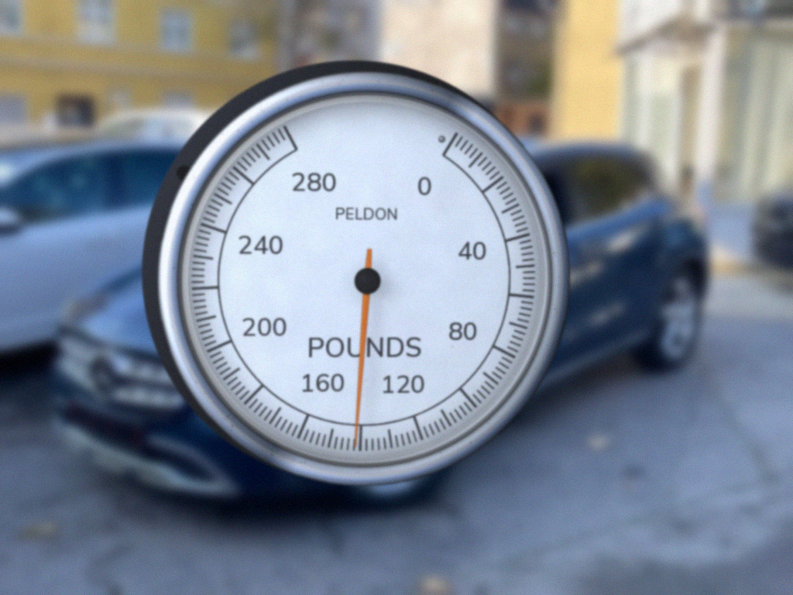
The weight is lb 142
